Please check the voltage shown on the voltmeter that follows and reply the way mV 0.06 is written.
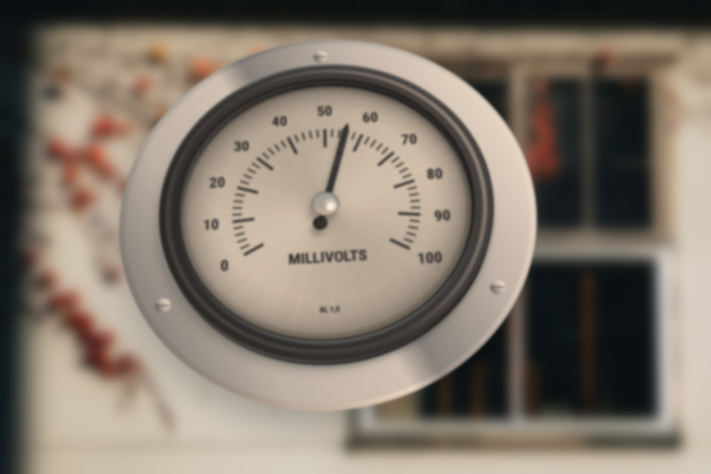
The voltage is mV 56
